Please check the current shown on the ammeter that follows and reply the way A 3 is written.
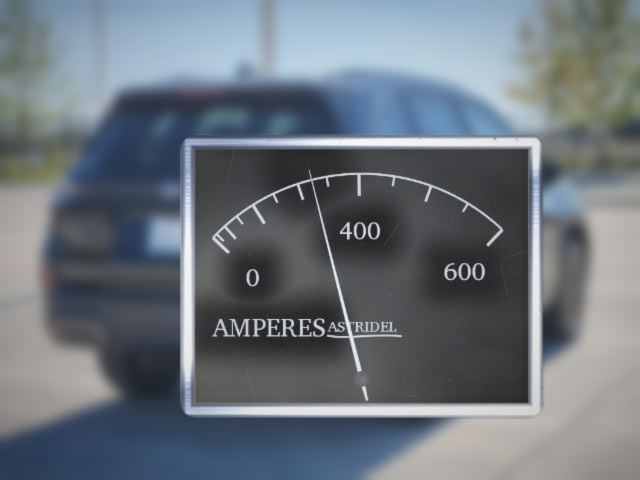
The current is A 325
